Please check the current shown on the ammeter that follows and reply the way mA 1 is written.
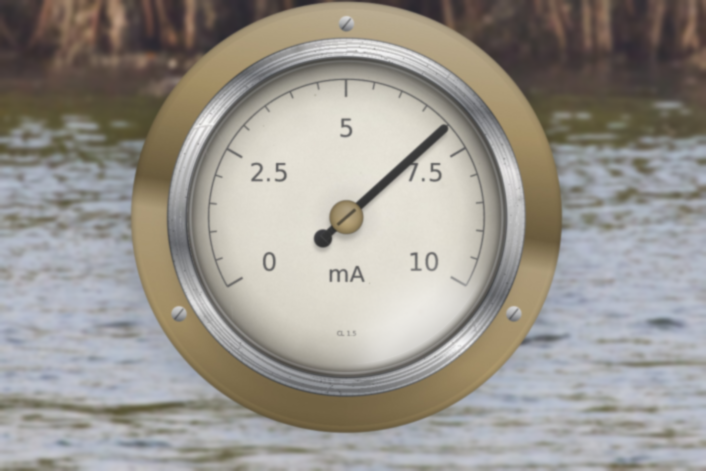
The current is mA 7
